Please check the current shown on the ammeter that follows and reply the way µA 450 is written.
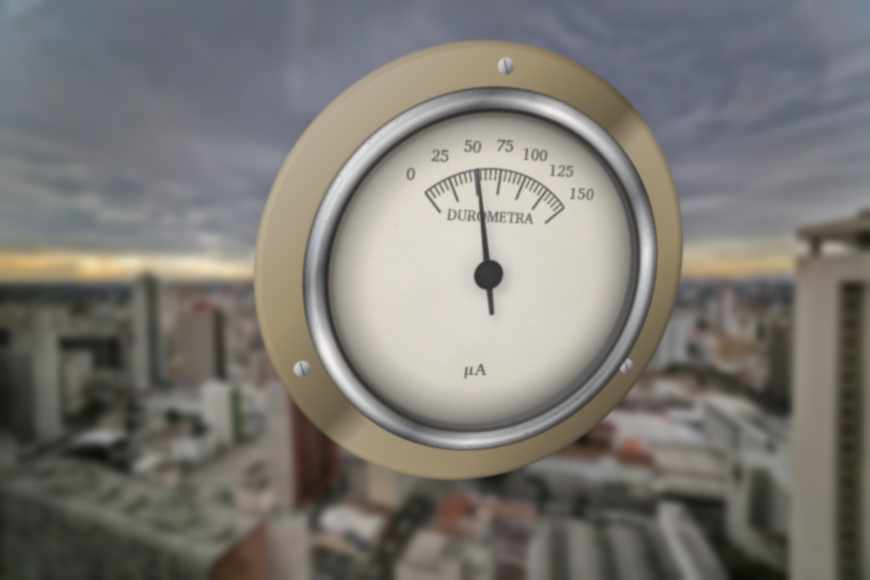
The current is µA 50
